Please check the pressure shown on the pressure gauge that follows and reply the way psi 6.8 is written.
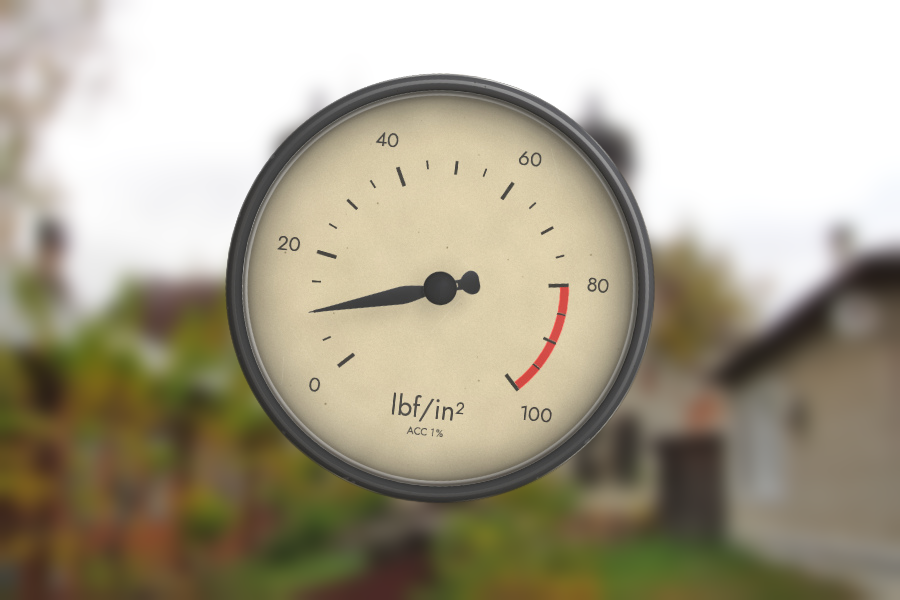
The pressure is psi 10
